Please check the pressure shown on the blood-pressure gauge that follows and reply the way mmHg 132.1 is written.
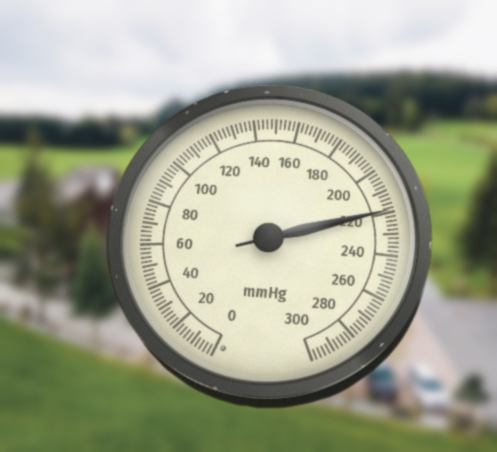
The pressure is mmHg 220
